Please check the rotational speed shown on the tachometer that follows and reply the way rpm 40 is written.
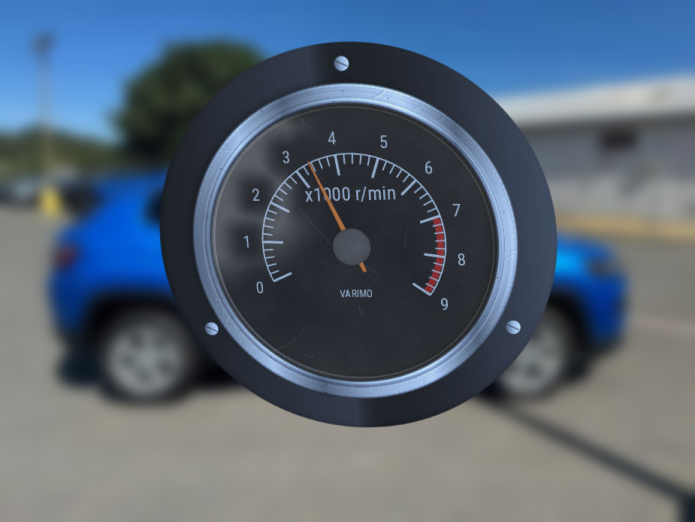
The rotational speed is rpm 3400
